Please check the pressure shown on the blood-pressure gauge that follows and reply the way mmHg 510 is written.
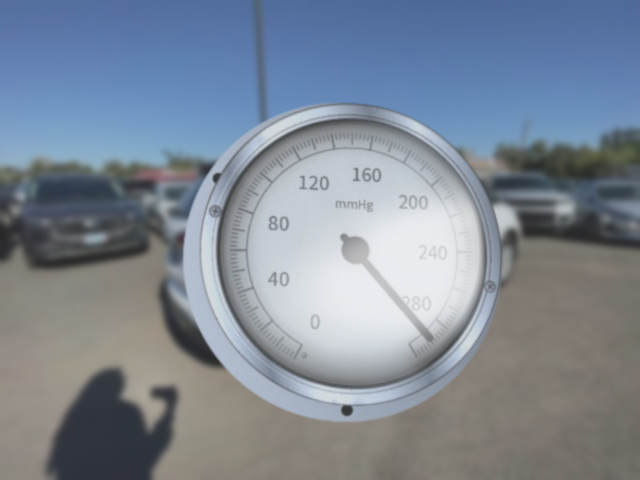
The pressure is mmHg 290
